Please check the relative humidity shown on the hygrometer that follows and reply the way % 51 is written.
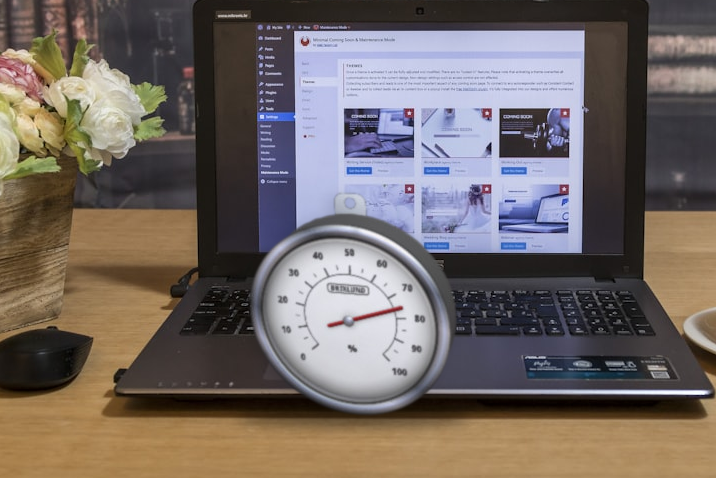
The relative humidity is % 75
